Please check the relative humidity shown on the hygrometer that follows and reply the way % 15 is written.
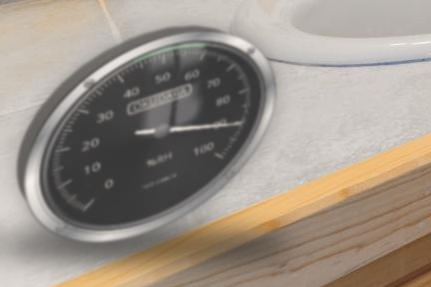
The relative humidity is % 90
